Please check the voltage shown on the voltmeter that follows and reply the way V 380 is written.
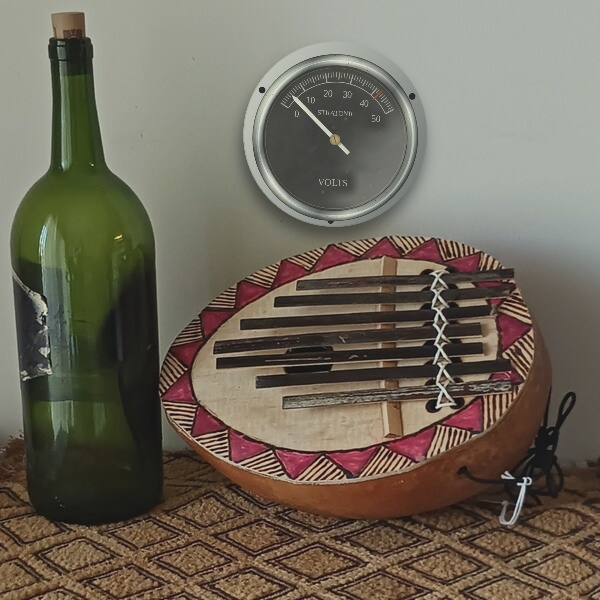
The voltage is V 5
